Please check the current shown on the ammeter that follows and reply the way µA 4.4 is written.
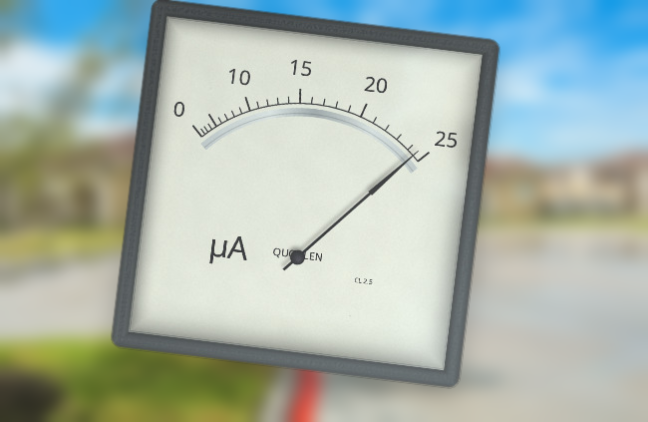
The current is µA 24.5
